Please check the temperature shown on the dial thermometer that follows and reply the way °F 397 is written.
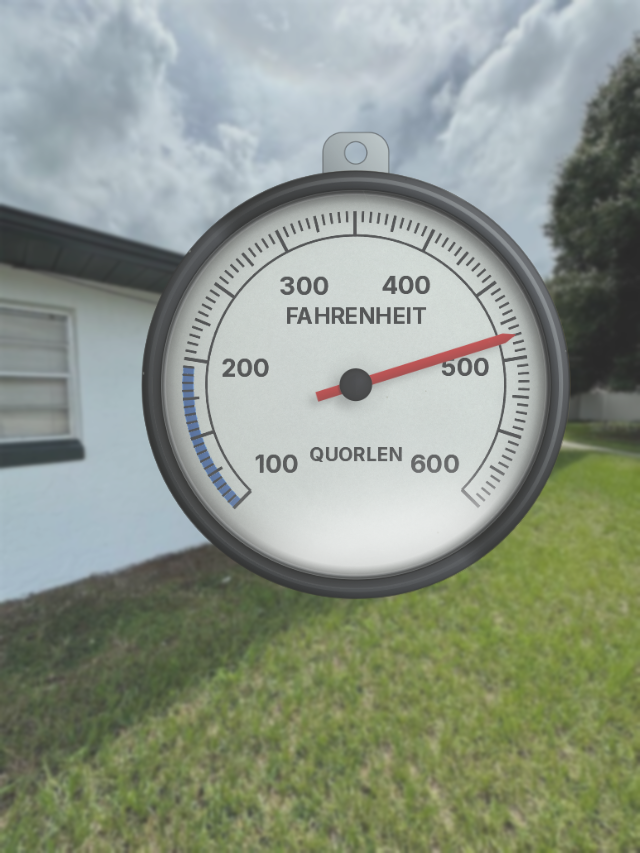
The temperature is °F 485
